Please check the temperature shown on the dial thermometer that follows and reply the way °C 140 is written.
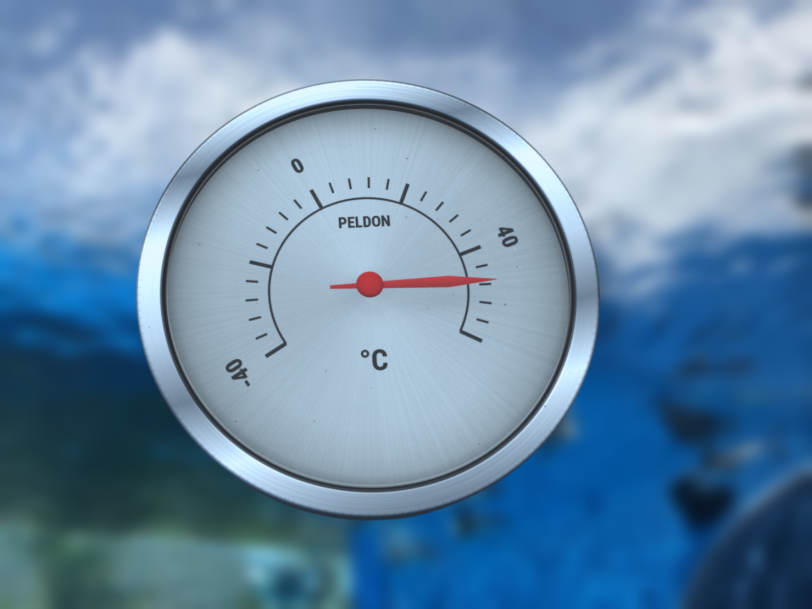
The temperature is °C 48
